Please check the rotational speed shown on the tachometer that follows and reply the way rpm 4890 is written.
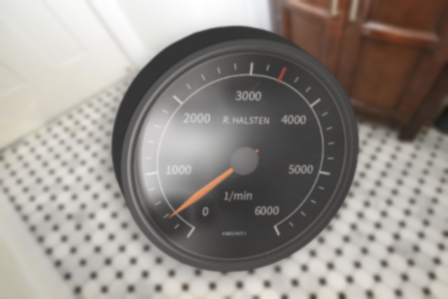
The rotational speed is rpm 400
